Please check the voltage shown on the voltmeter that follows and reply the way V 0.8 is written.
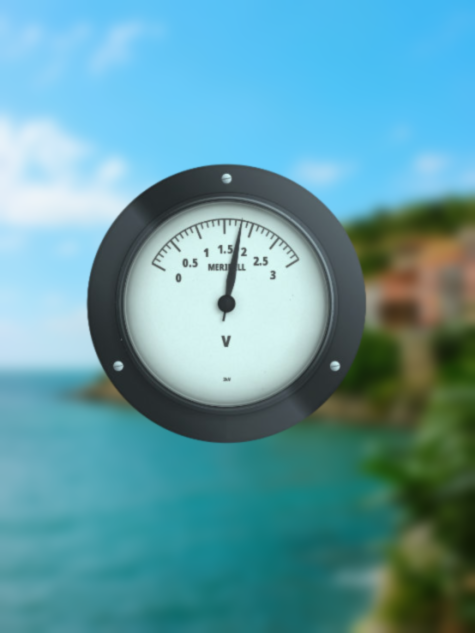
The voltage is V 1.8
